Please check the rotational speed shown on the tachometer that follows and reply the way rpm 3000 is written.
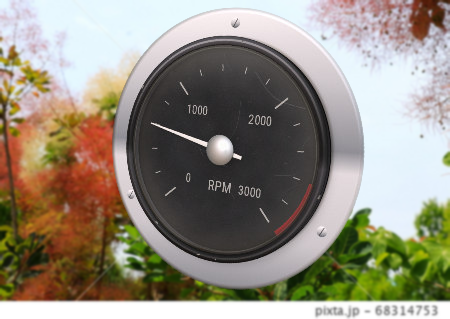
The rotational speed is rpm 600
